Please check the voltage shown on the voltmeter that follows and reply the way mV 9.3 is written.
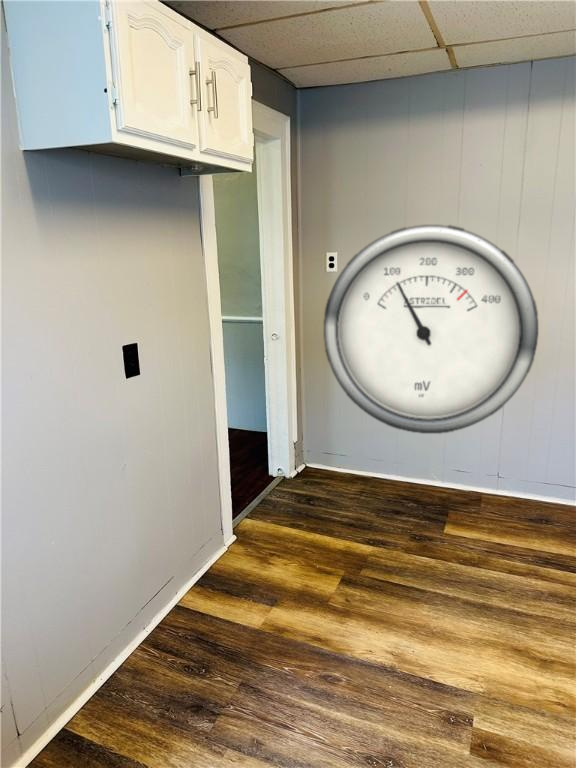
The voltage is mV 100
